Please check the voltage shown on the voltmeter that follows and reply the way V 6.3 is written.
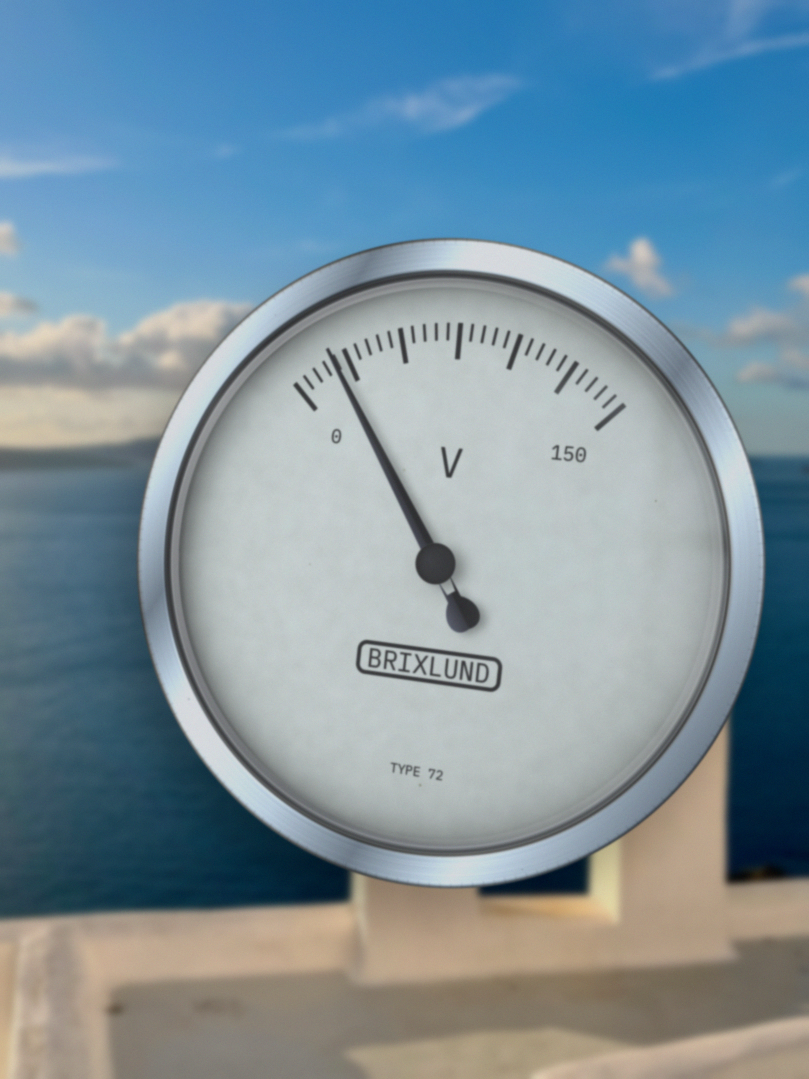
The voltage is V 20
